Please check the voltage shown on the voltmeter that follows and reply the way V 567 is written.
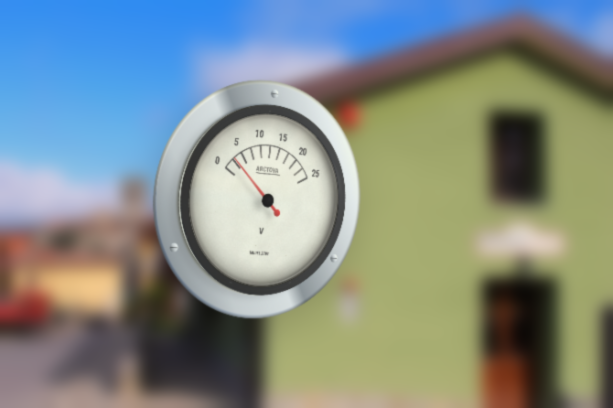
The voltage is V 2.5
